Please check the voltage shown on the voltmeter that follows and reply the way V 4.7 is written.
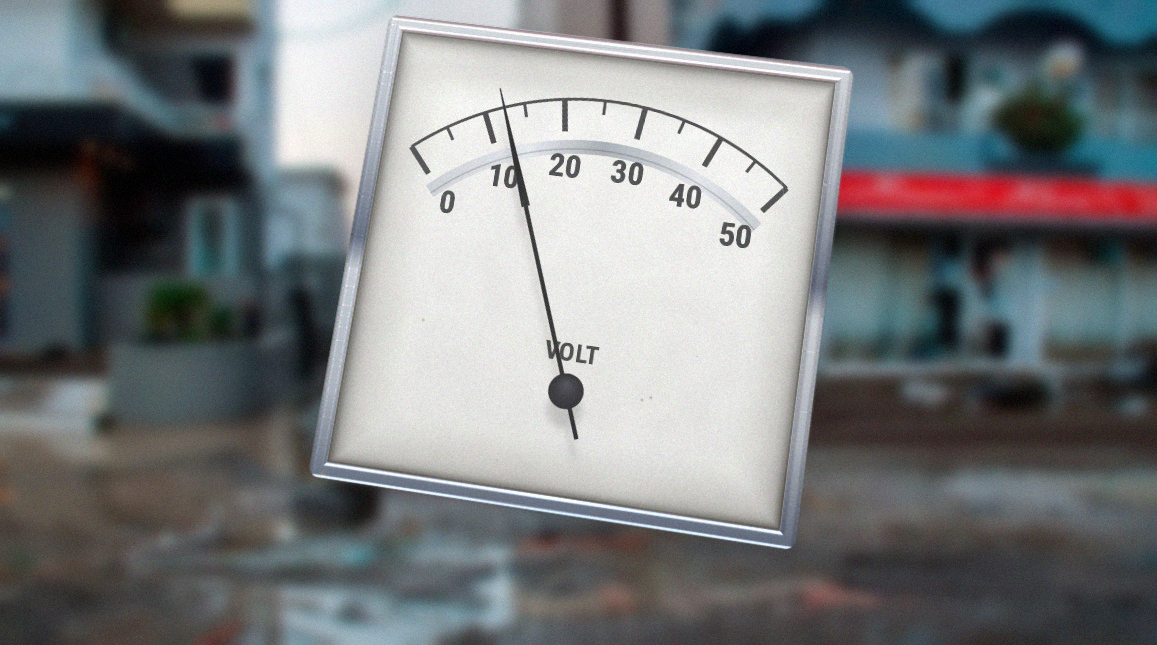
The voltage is V 12.5
